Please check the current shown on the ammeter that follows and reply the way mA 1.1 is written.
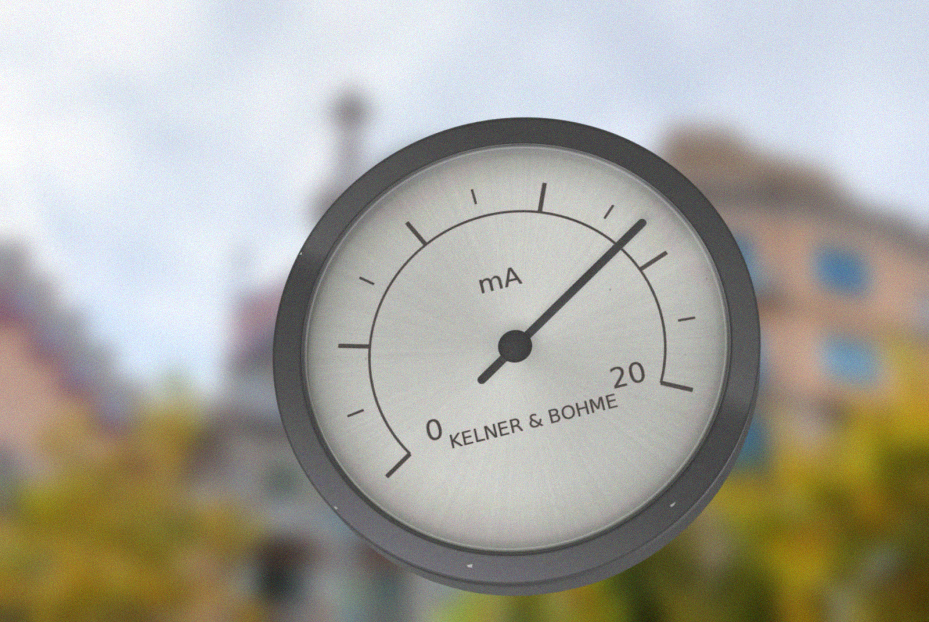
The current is mA 15
